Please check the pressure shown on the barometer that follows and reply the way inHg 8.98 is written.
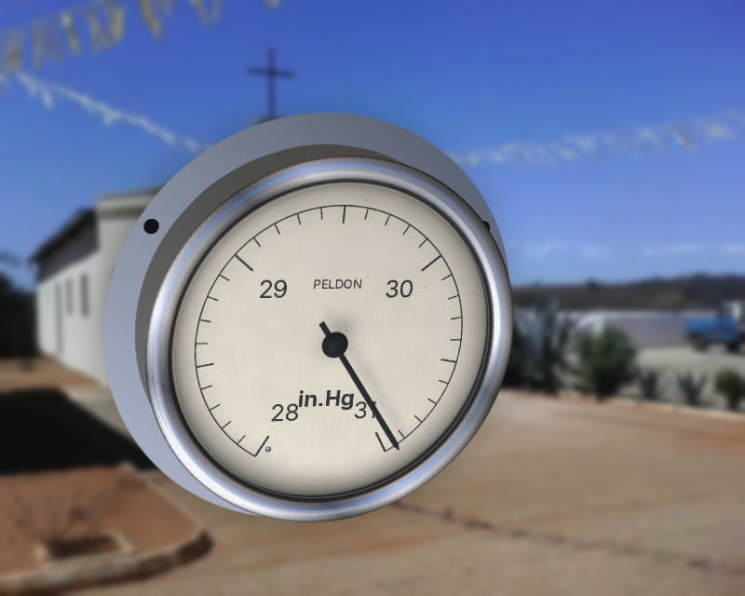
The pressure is inHg 30.95
